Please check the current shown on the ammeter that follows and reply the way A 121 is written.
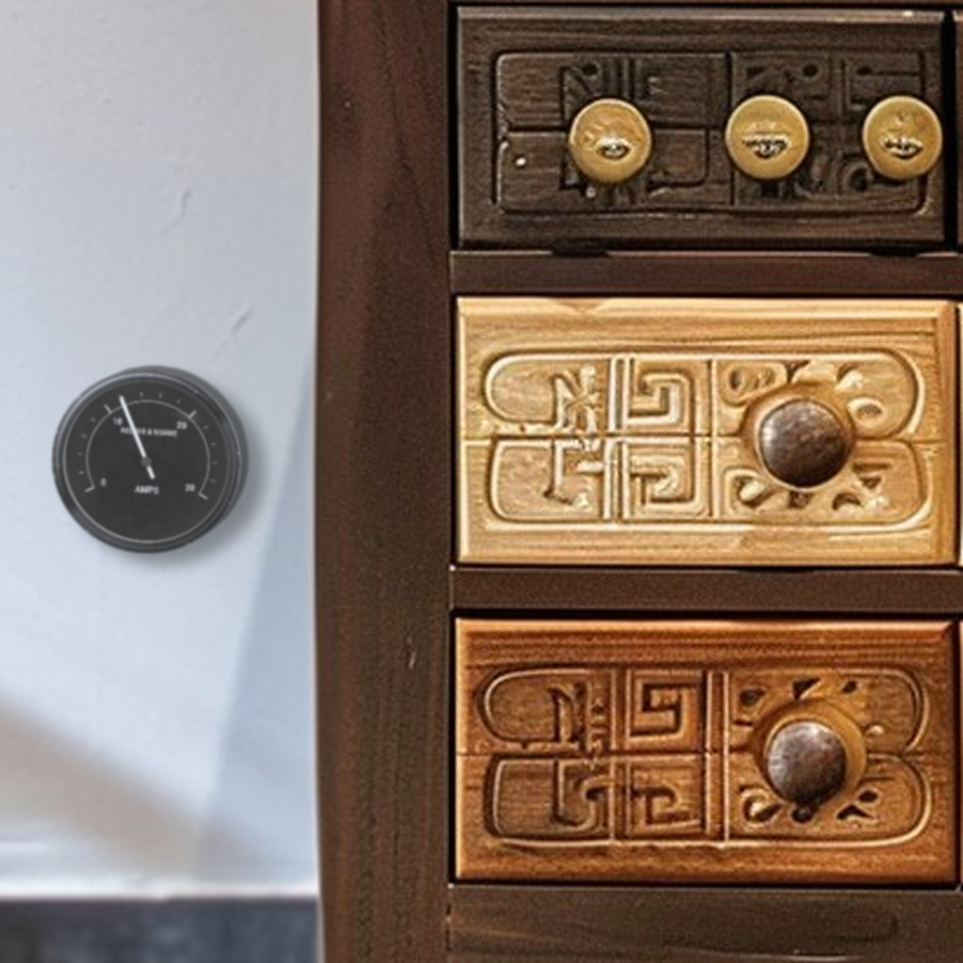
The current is A 12
